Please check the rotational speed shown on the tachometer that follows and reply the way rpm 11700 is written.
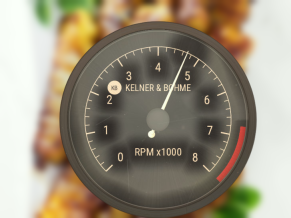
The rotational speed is rpm 4700
